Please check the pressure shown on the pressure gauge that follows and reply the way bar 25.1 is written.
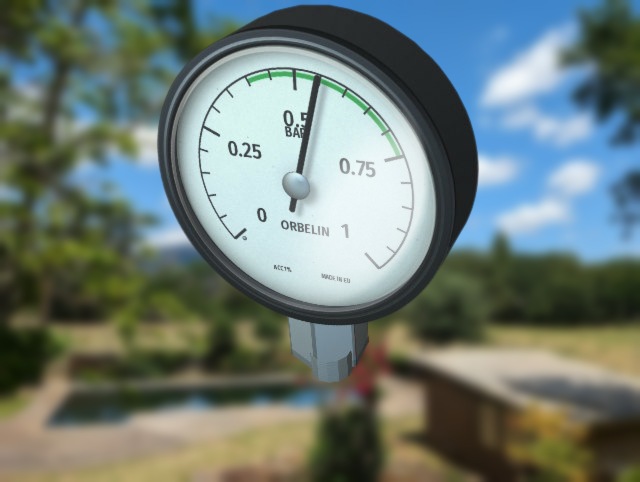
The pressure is bar 0.55
